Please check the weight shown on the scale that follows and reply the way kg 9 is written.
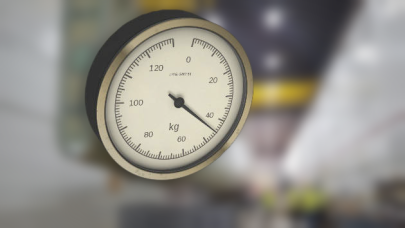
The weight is kg 45
